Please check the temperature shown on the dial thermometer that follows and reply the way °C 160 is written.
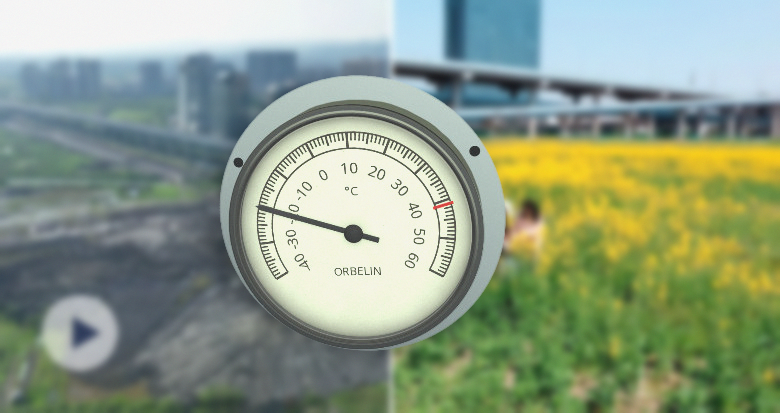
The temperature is °C -20
